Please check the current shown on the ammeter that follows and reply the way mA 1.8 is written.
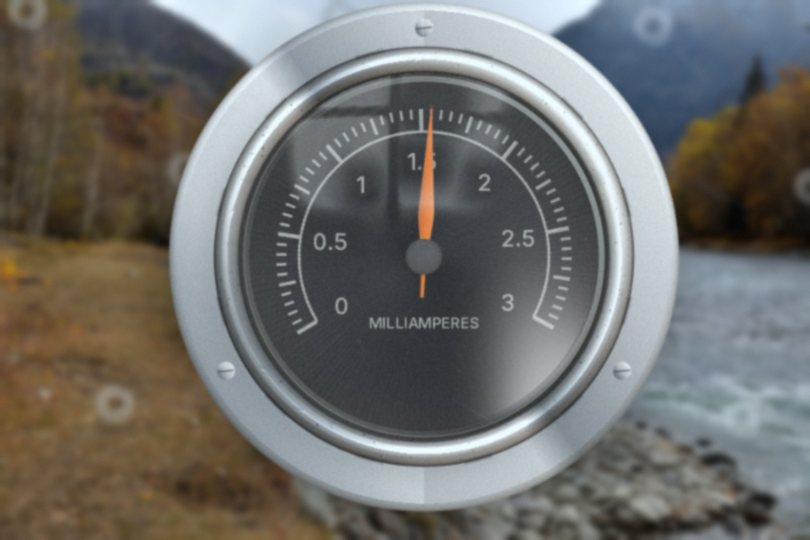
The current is mA 1.55
